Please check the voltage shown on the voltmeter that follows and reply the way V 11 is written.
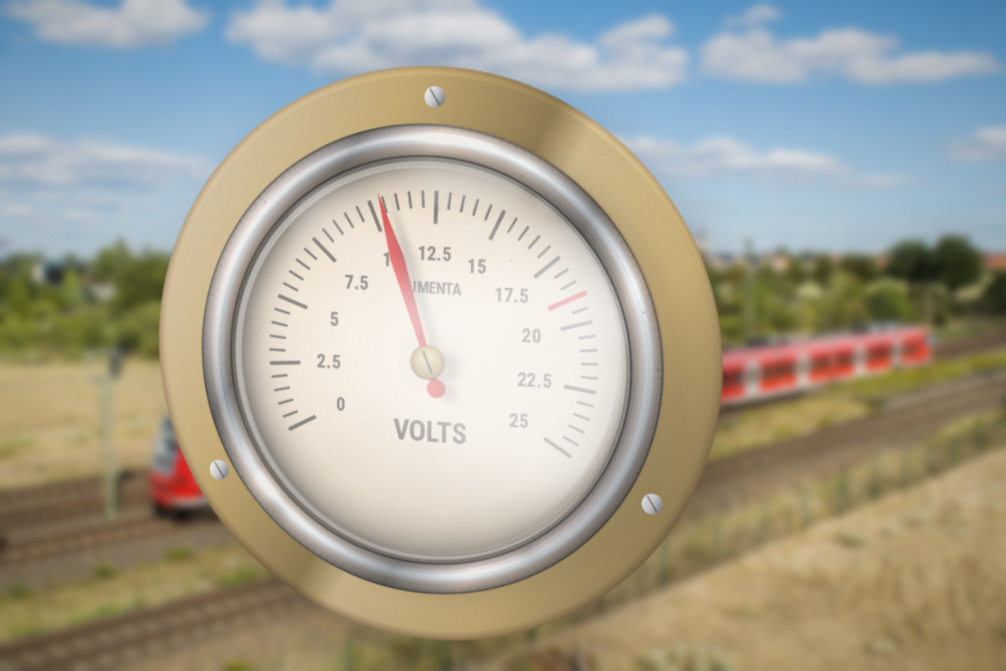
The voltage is V 10.5
